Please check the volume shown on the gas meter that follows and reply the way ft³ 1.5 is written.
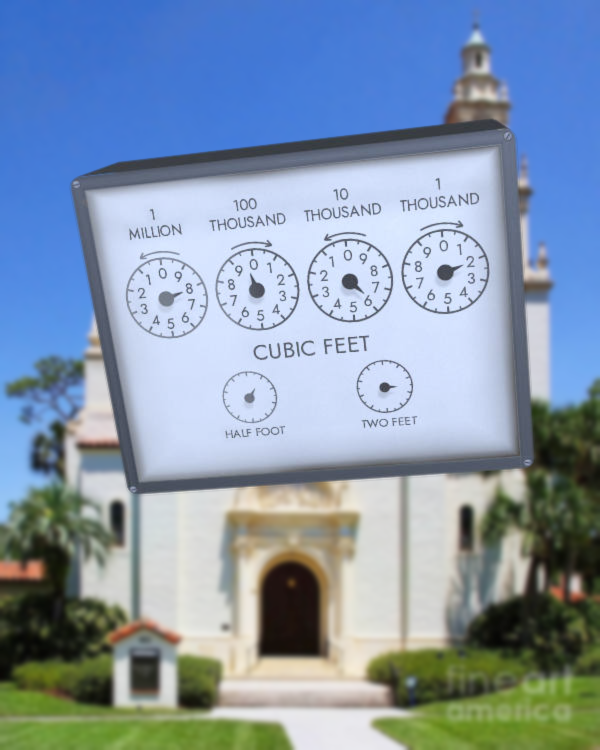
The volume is ft³ 796200
